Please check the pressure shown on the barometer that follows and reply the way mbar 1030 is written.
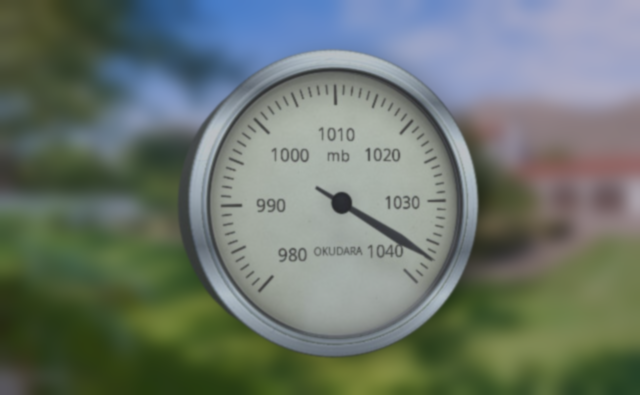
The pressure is mbar 1037
